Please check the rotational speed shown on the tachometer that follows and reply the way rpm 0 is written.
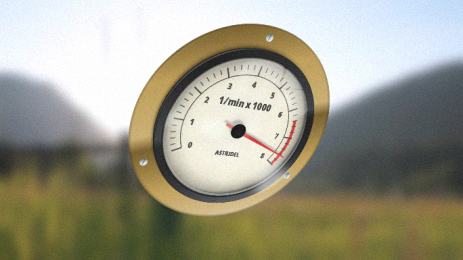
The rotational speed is rpm 7600
